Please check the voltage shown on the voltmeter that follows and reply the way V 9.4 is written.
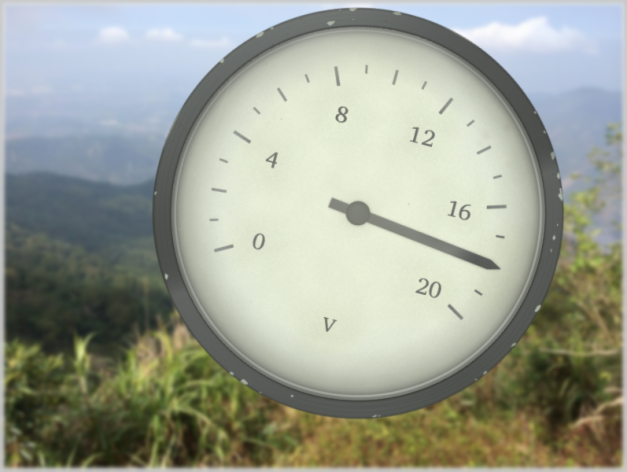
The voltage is V 18
